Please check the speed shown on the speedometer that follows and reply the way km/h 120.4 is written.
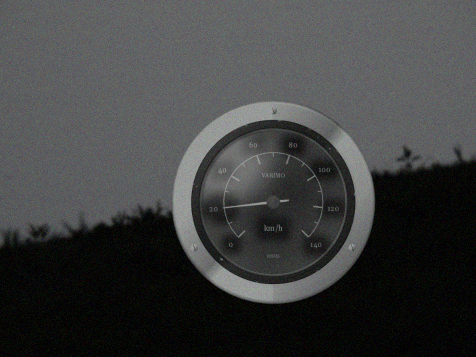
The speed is km/h 20
